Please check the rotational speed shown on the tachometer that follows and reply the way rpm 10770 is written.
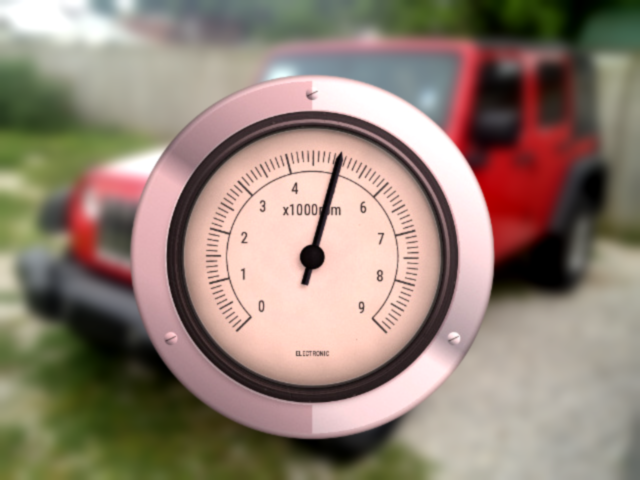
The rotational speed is rpm 5000
